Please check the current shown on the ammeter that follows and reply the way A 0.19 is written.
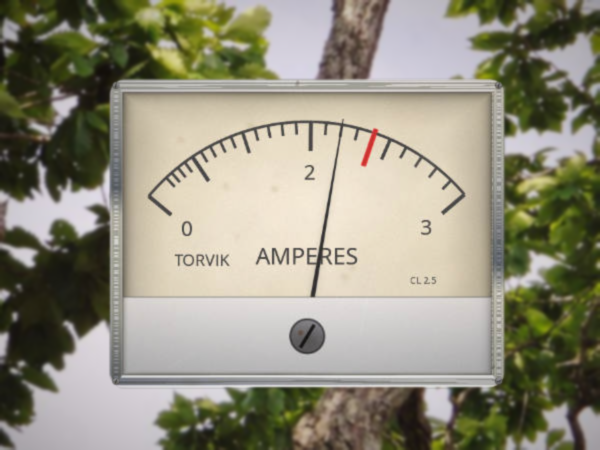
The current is A 2.2
